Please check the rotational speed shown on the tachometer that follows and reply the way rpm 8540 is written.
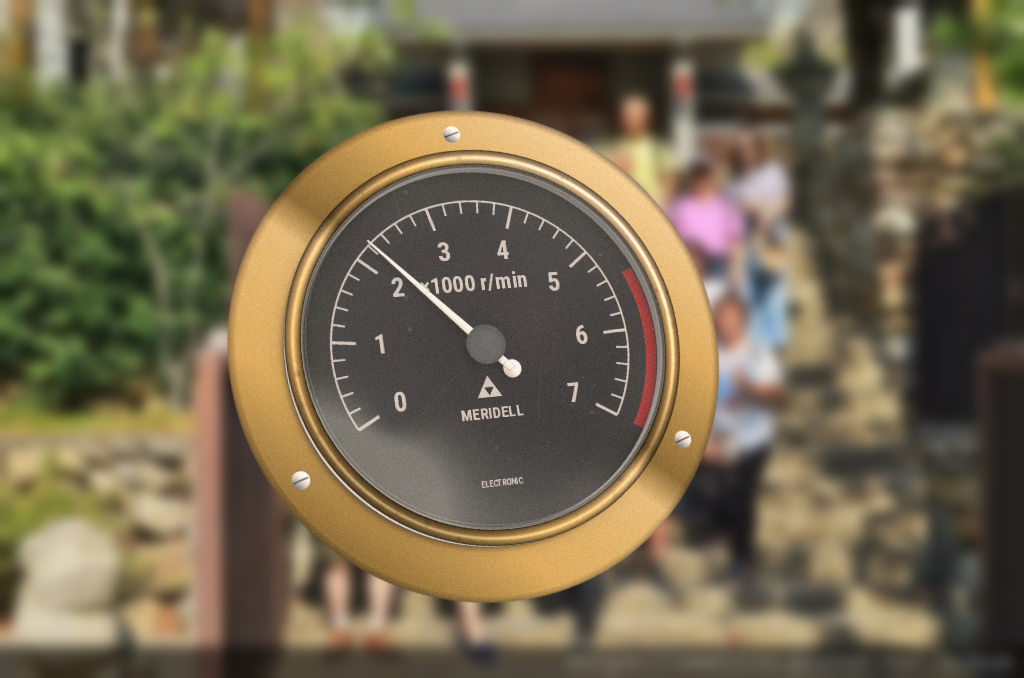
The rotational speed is rpm 2200
